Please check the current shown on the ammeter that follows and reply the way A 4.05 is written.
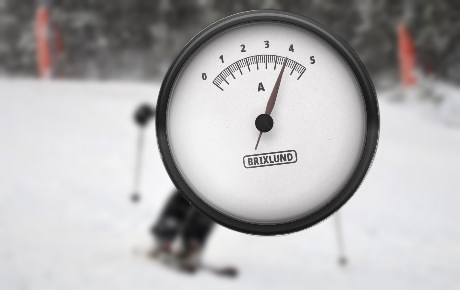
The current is A 4
